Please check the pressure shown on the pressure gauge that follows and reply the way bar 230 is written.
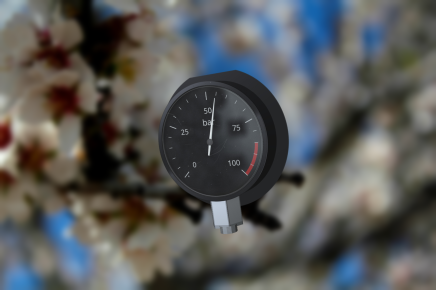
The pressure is bar 55
